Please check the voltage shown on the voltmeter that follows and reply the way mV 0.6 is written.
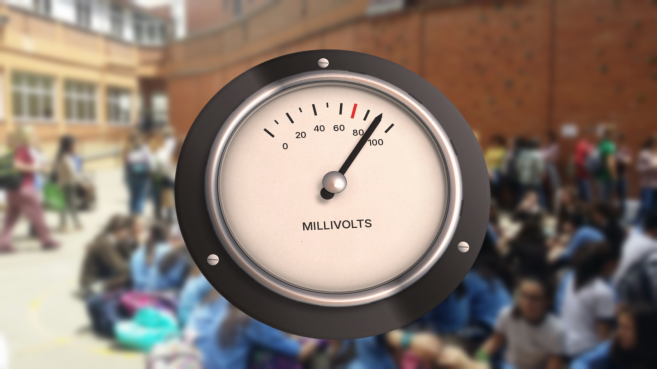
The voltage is mV 90
